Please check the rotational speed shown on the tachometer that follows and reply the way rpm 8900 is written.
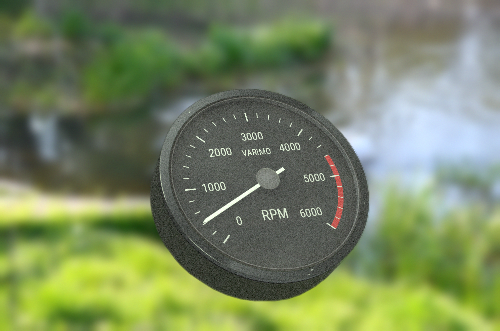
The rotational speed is rpm 400
